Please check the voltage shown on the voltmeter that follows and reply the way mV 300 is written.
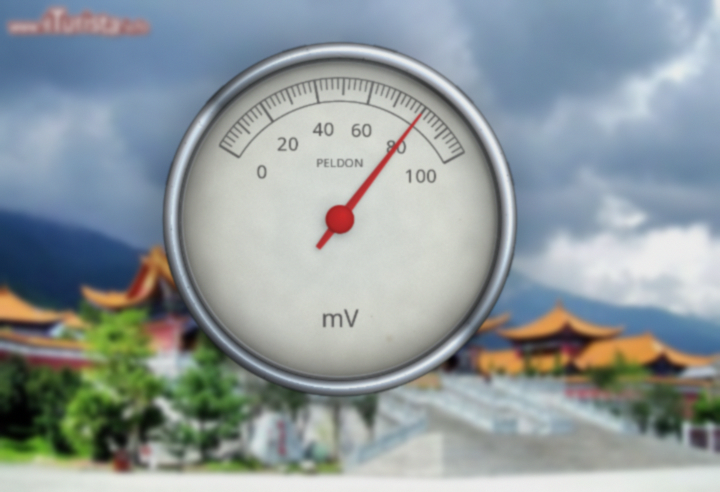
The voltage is mV 80
